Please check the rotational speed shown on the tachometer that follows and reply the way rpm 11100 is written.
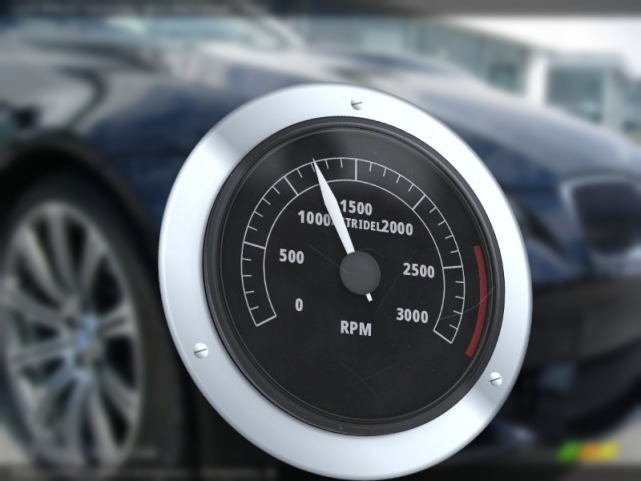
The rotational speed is rpm 1200
